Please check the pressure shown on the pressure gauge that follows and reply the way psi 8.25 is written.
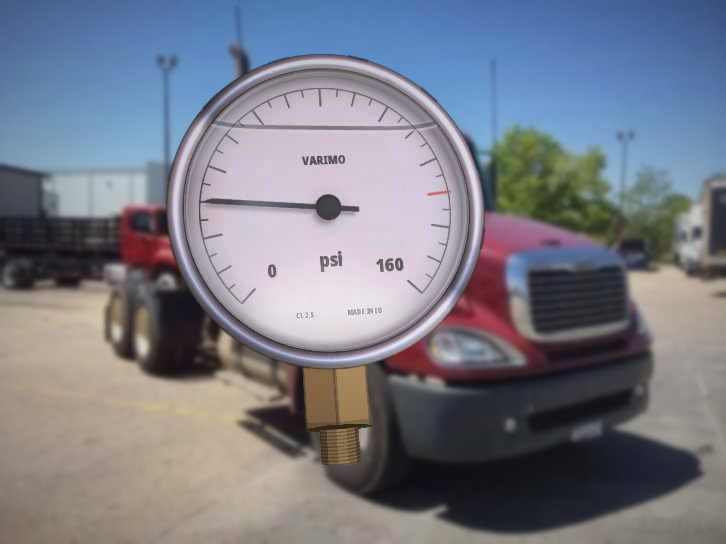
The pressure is psi 30
